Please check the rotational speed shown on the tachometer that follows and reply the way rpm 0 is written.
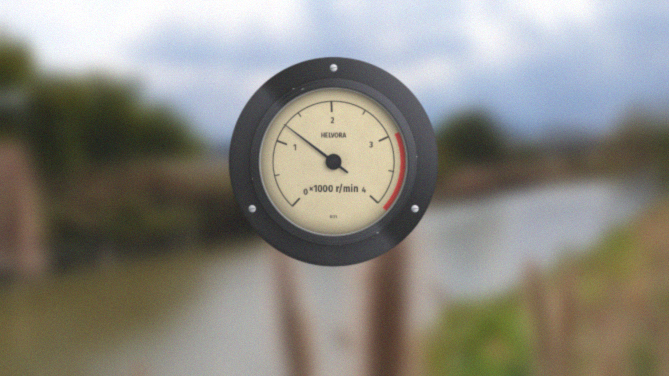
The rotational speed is rpm 1250
